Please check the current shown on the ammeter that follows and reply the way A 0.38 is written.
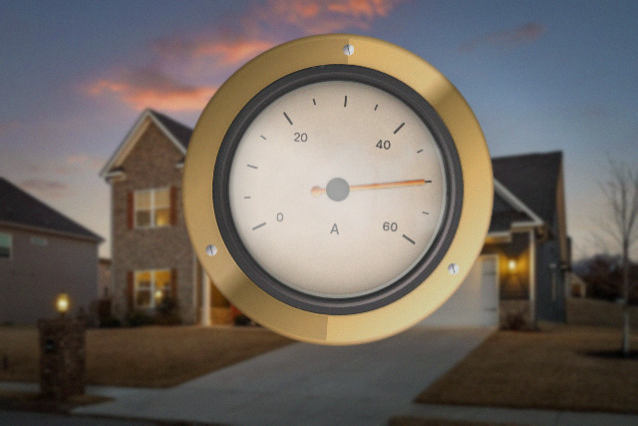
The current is A 50
